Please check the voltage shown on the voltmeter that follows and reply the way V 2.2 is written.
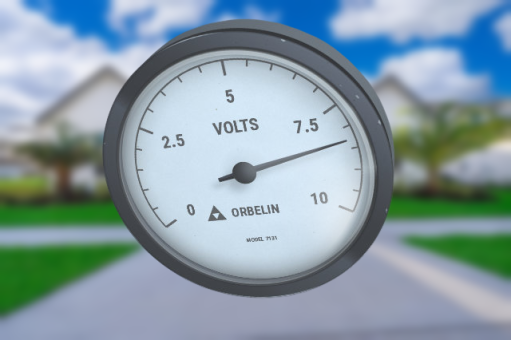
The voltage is V 8.25
